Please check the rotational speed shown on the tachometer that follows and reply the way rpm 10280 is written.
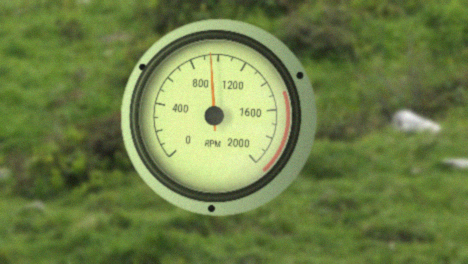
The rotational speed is rpm 950
